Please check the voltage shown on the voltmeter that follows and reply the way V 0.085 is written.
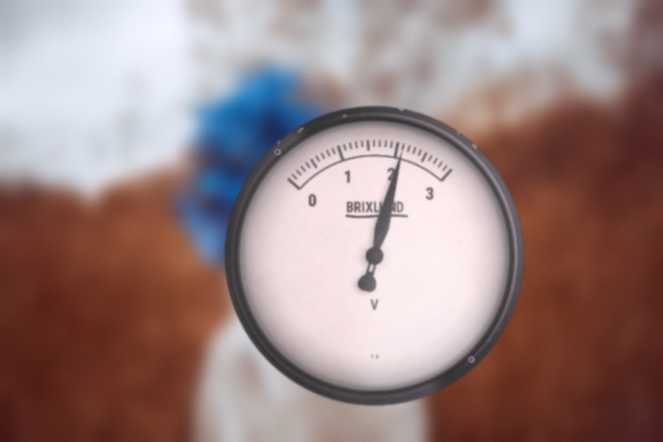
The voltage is V 2.1
